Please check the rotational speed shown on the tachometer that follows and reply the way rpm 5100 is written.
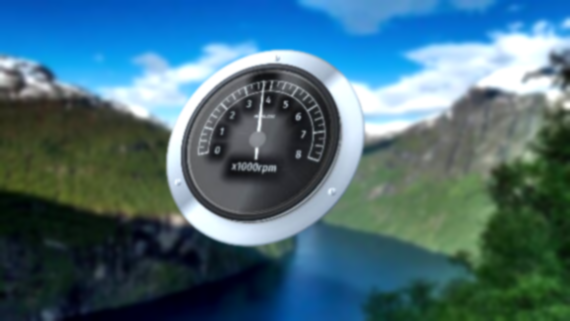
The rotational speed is rpm 3750
